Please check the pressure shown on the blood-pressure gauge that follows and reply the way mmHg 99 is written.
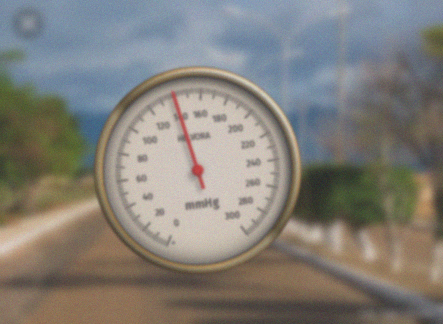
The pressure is mmHg 140
